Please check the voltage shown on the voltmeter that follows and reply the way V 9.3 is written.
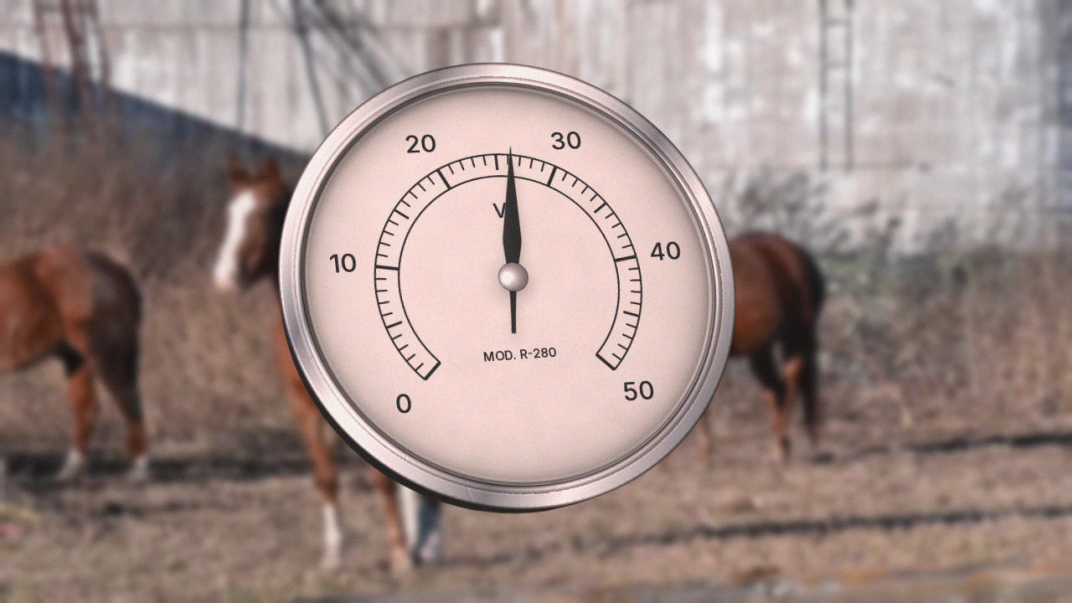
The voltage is V 26
